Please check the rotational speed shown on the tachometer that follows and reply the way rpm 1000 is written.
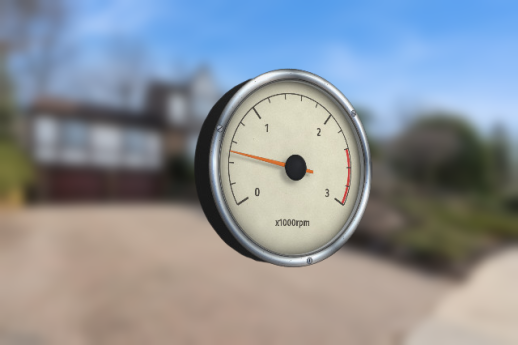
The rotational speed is rpm 500
